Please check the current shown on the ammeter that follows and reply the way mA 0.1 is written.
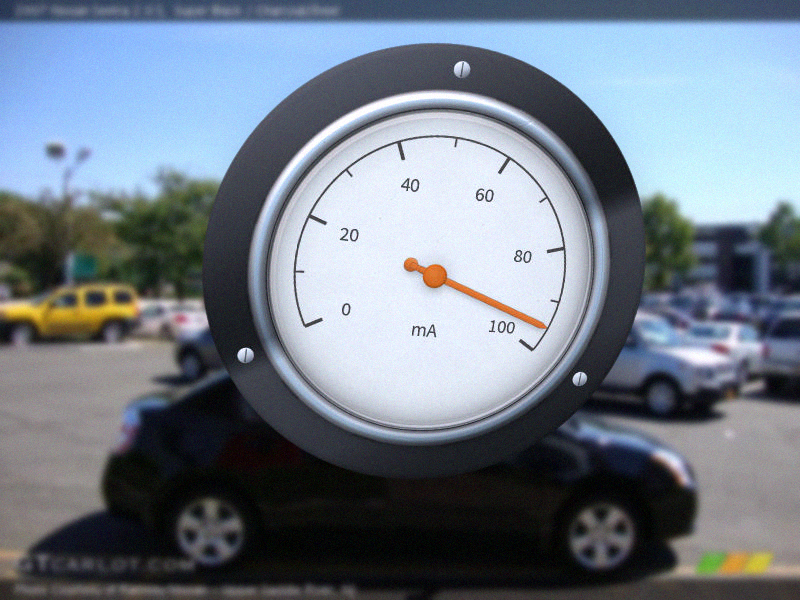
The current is mA 95
